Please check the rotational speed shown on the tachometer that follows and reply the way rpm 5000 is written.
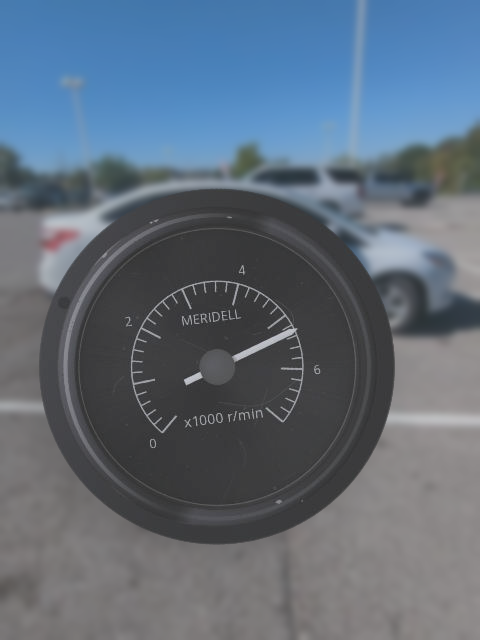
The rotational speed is rpm 5300
